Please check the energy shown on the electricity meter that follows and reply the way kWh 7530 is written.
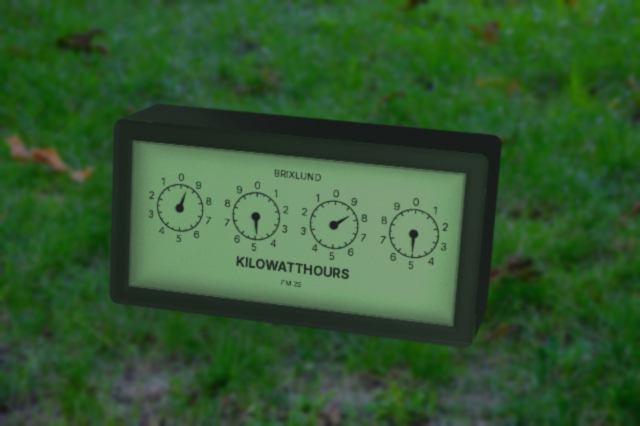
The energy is kWh 9485
